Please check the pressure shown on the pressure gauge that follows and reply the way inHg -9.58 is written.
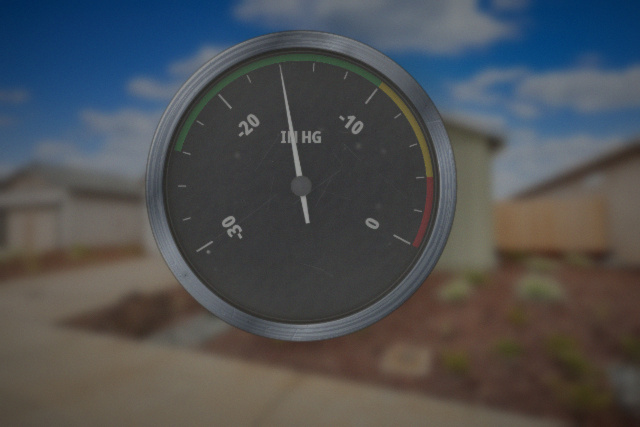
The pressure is inHg -16
